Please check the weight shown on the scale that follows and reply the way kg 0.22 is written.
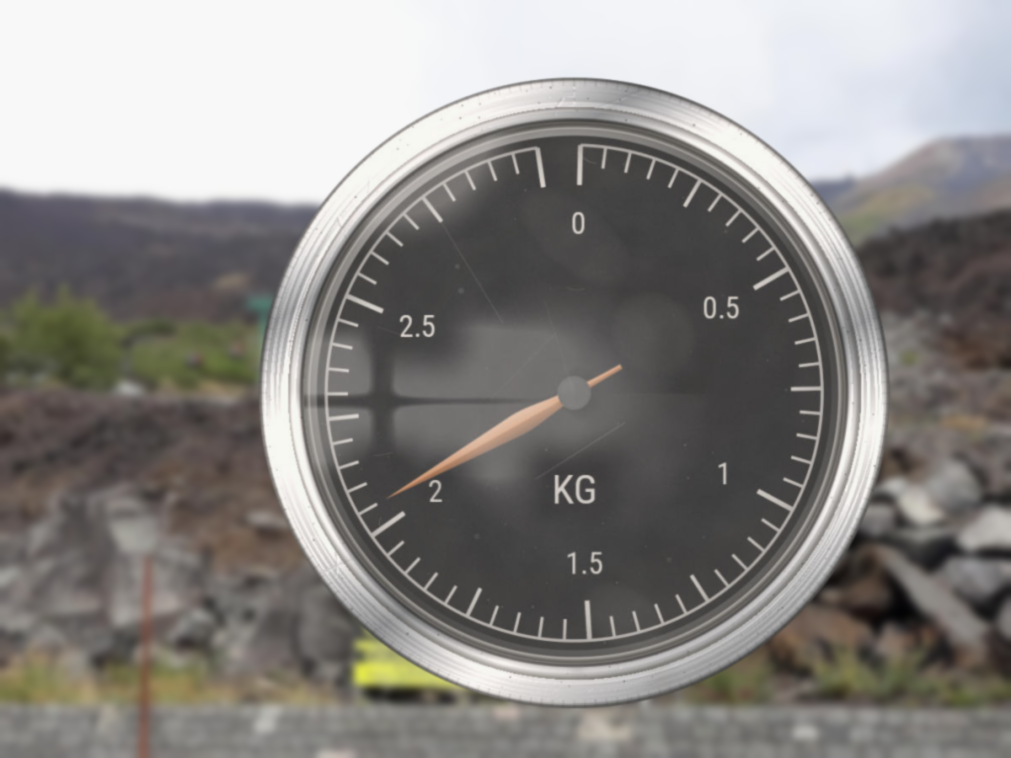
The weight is kg 2.05
